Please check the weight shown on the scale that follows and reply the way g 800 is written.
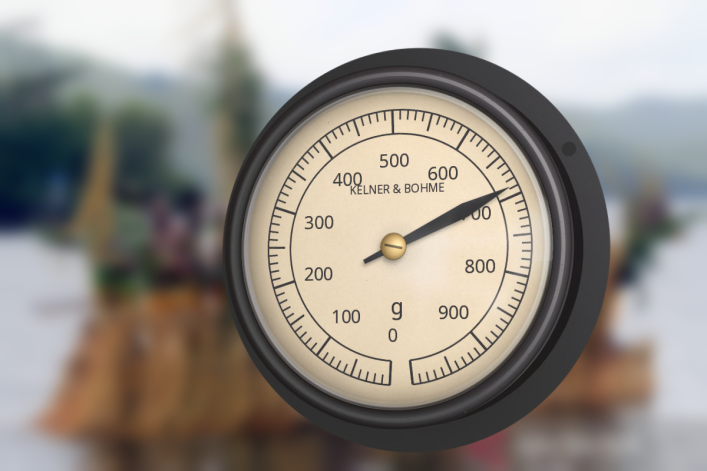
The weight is g 690
